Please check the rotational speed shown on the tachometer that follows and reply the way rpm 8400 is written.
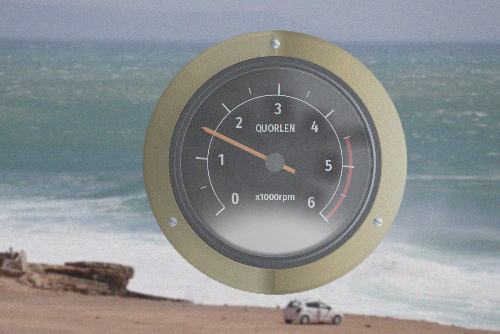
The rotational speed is rpm 1500
